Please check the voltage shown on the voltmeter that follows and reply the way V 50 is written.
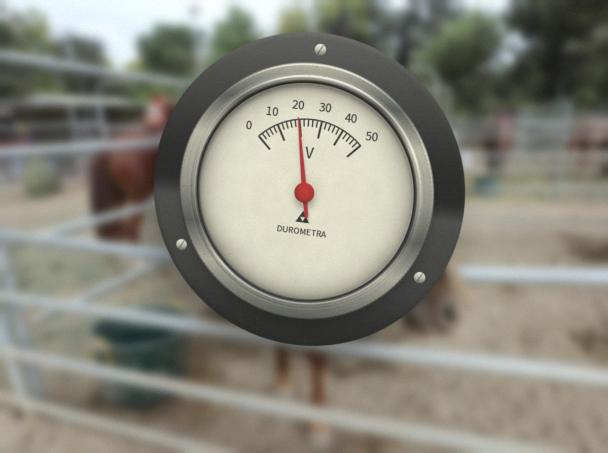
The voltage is V 20
